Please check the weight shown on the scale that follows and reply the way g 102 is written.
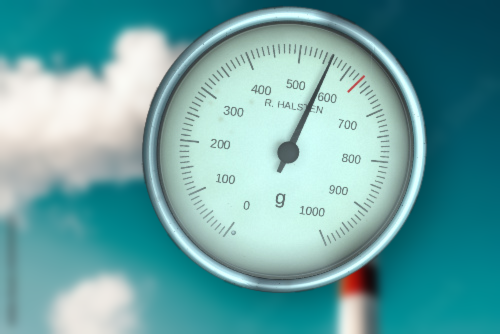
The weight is g 560
